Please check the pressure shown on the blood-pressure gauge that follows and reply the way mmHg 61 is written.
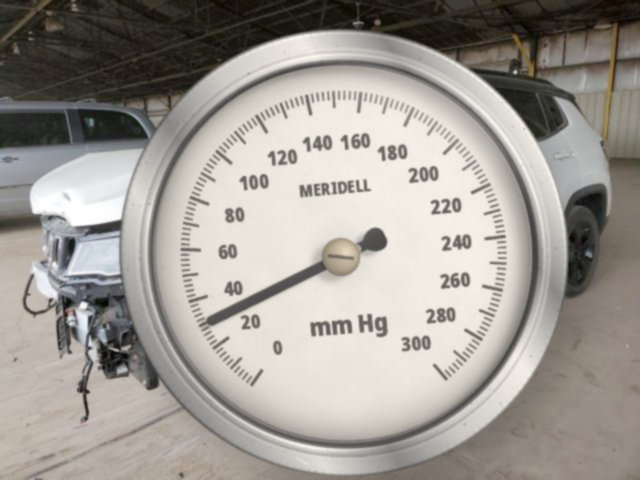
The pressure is mmHg 30
